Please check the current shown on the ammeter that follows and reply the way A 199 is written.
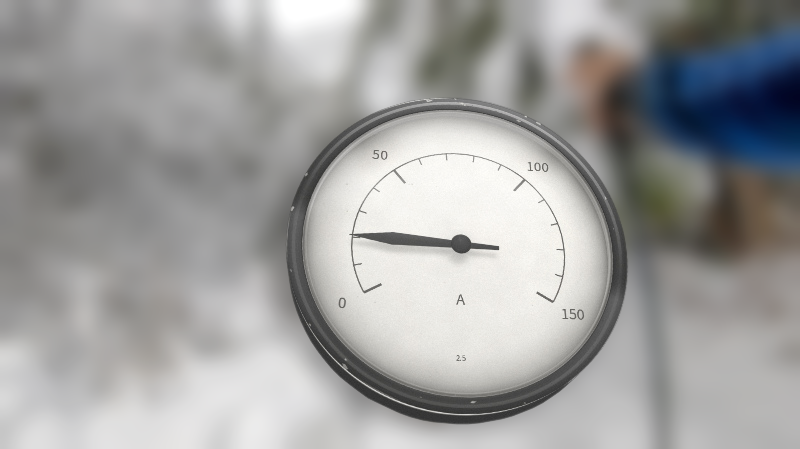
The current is A 20
